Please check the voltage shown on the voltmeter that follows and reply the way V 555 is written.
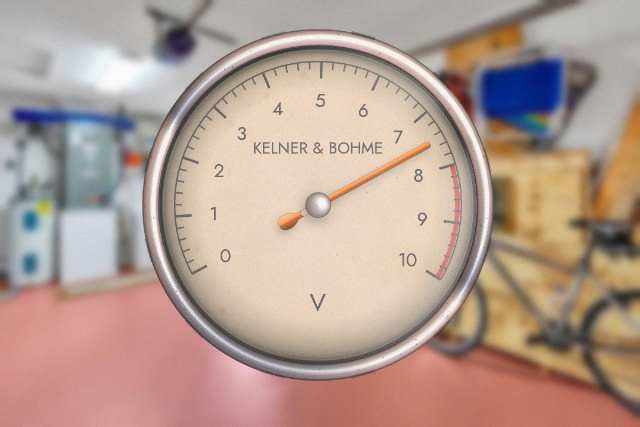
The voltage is V 7.5
